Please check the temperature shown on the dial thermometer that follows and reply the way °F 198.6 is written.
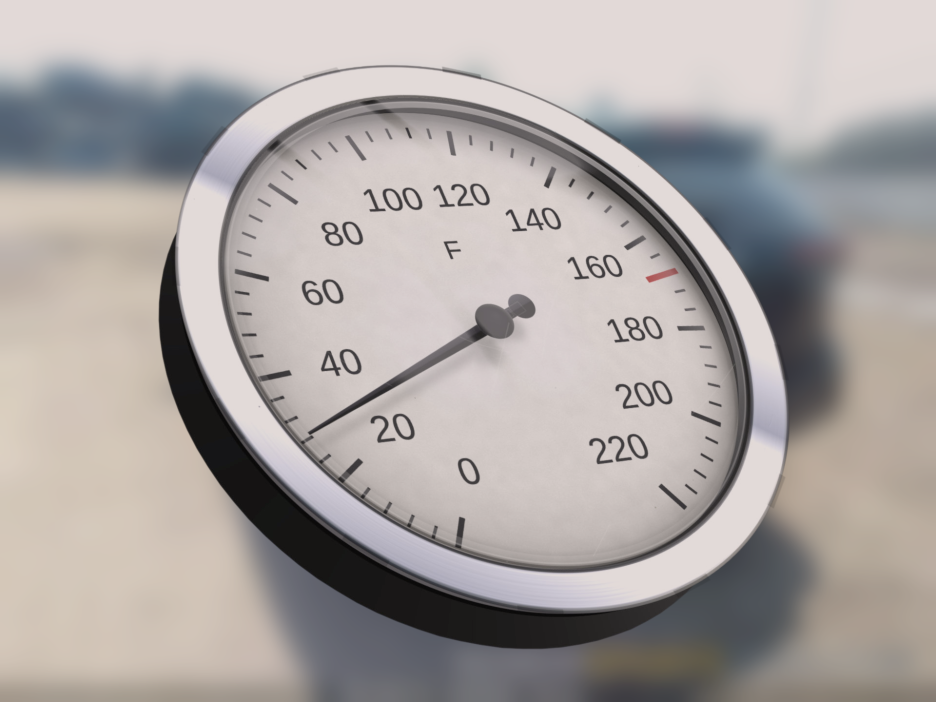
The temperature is °F 28
